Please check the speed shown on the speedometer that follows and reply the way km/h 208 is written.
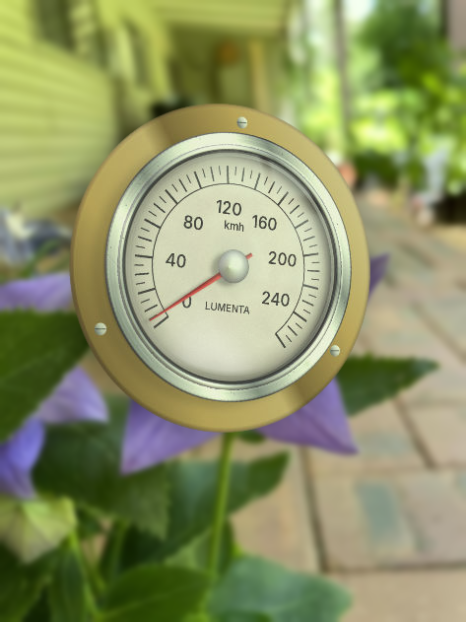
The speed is km/h 5
